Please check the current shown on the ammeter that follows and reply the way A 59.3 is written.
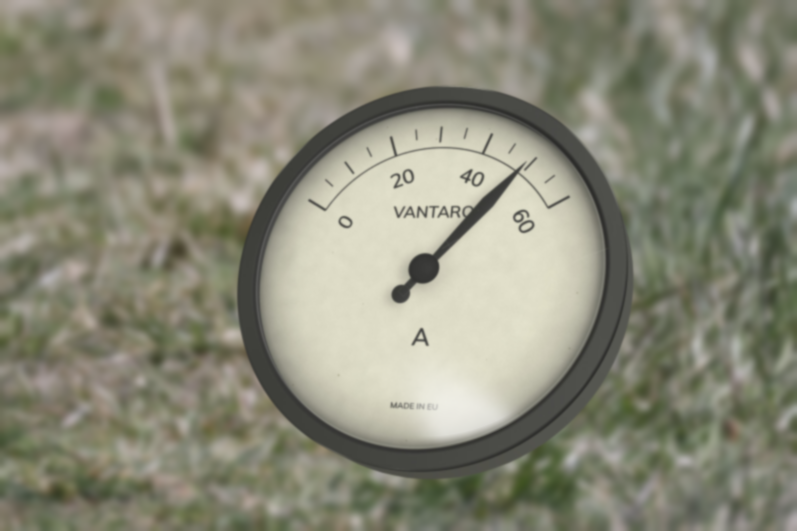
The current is A 50
